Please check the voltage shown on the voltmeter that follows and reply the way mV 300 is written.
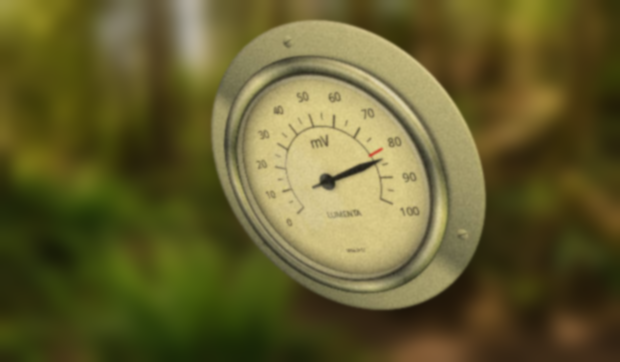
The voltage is mV 82.5
